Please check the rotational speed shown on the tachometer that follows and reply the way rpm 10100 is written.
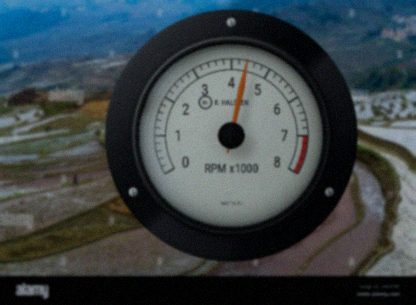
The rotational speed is rpm 4400
